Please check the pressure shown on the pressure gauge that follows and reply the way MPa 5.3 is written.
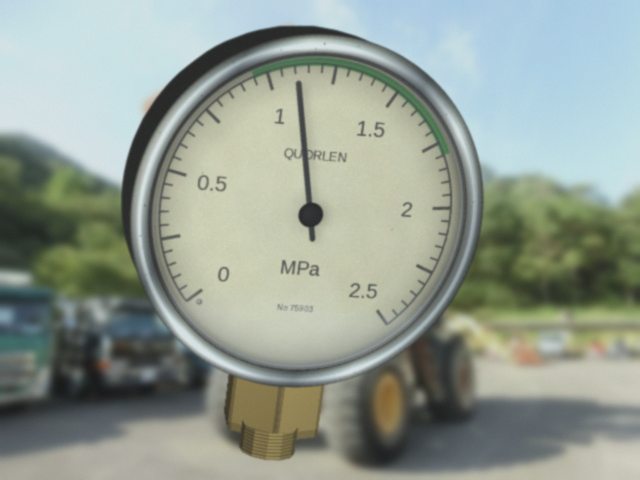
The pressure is MPa 1.1
